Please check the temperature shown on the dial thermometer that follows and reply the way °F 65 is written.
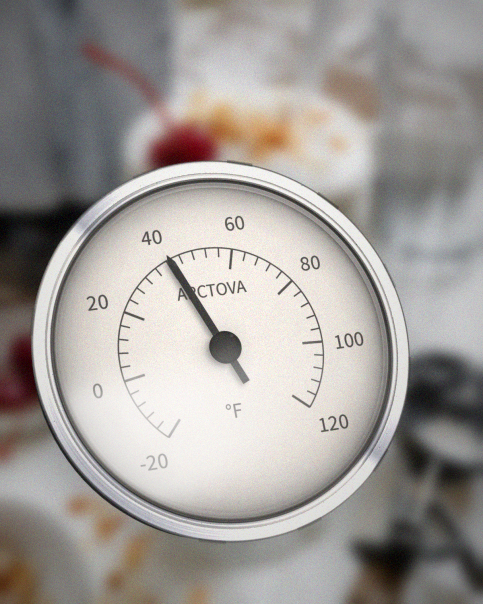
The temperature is °F 40
